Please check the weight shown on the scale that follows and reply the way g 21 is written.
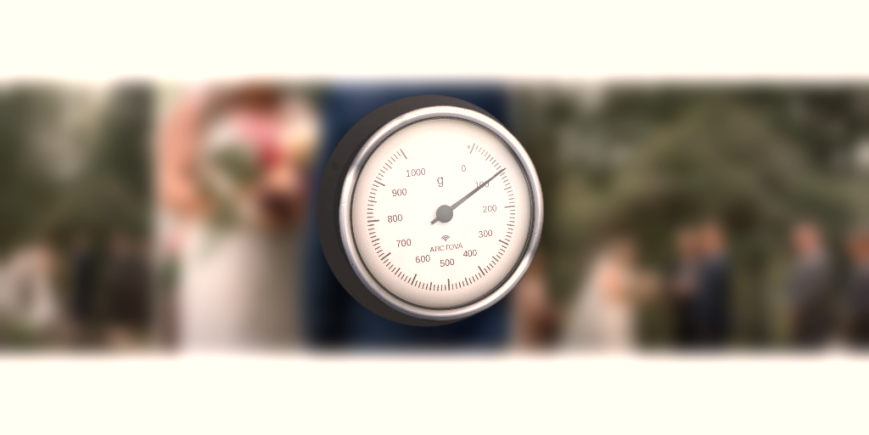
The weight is g 100
